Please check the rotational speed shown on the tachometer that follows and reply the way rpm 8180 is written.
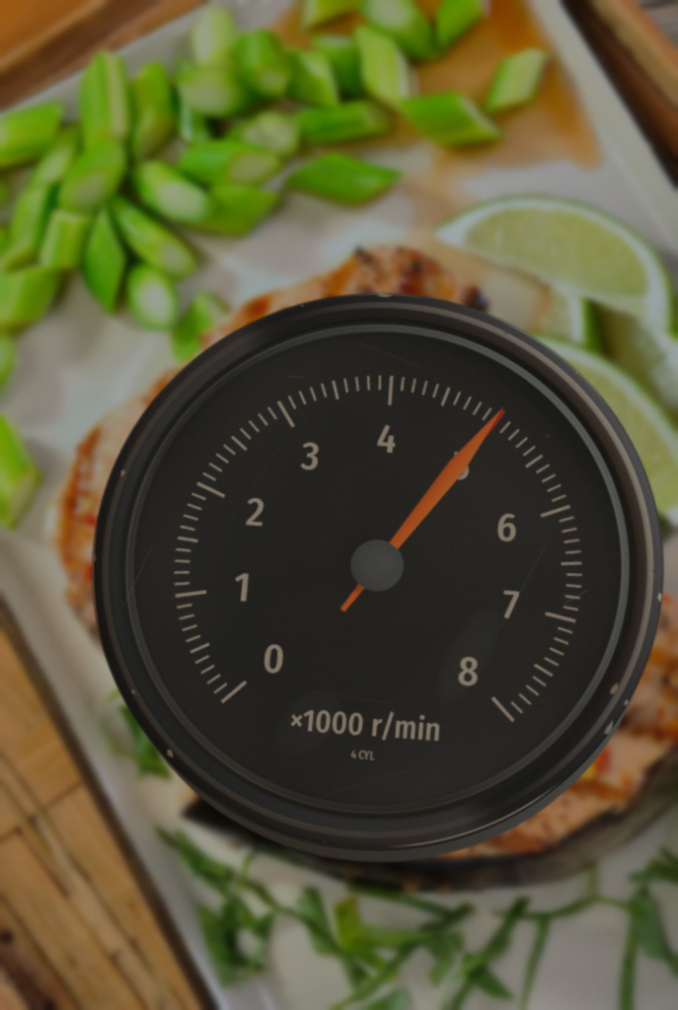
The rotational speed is rpm 5000
